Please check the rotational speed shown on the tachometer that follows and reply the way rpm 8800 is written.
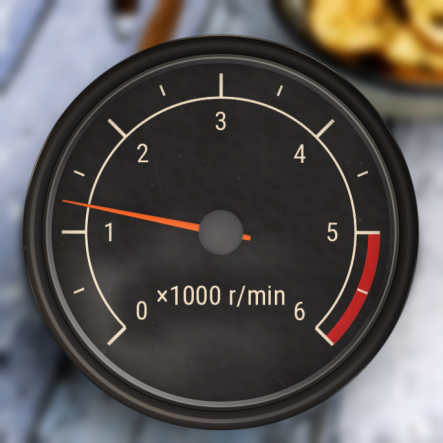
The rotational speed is rpm 1250
